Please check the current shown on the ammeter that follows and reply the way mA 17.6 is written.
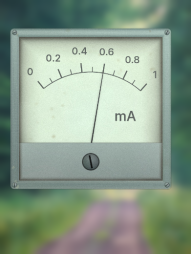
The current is mA 0.6
